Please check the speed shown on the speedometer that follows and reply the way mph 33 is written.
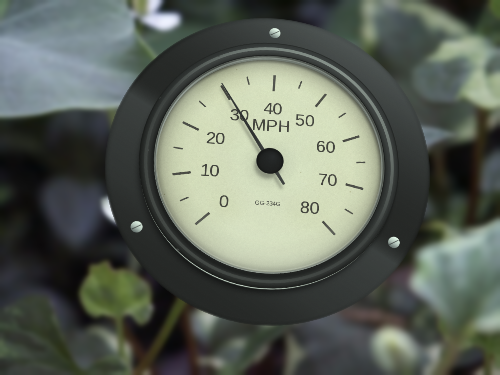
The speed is mph 30
